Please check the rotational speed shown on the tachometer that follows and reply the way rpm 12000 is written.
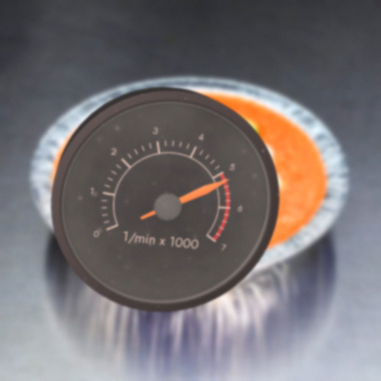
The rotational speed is rpm 5200
